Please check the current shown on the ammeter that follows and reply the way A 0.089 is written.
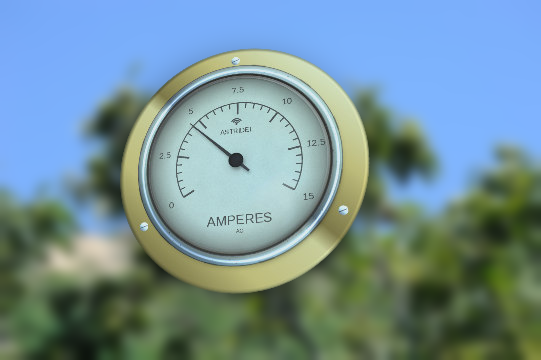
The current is A 4.5
